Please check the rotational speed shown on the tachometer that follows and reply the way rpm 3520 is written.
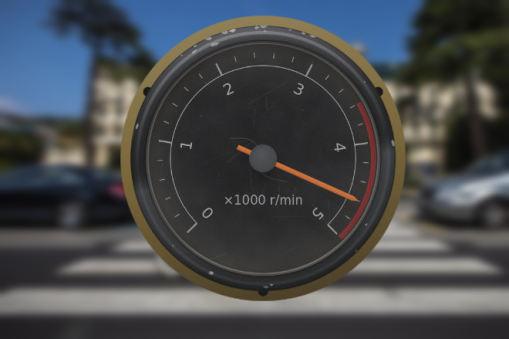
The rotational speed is rpm 4600
